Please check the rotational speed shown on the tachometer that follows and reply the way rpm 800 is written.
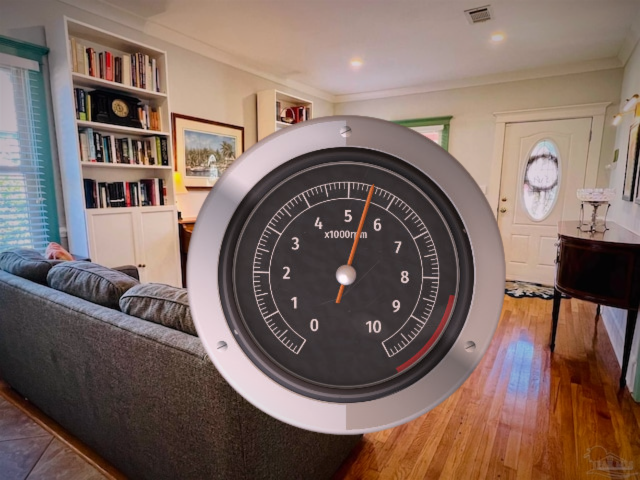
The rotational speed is rpm 5500
